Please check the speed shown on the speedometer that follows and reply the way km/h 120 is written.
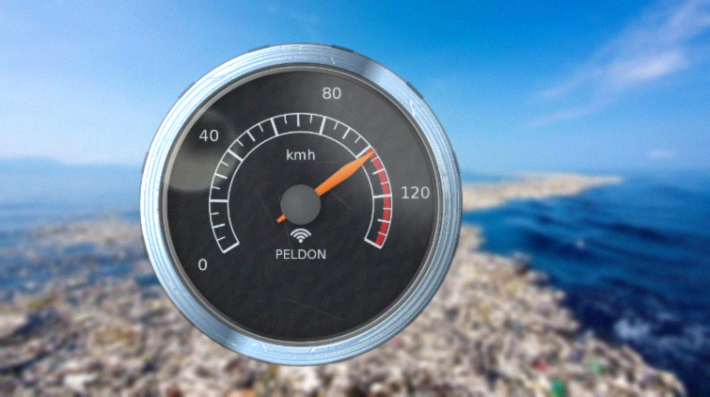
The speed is km/h 102.5
